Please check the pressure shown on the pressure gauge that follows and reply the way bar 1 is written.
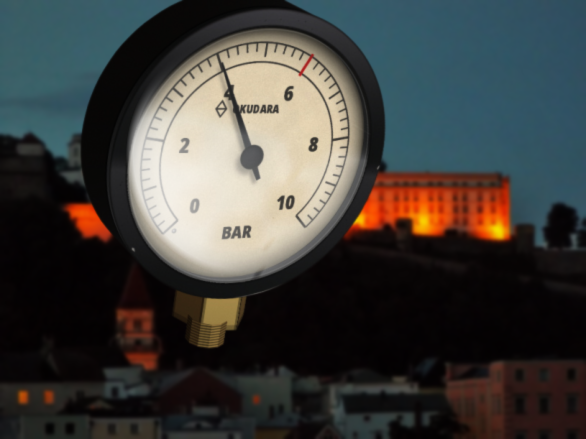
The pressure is bar 4
